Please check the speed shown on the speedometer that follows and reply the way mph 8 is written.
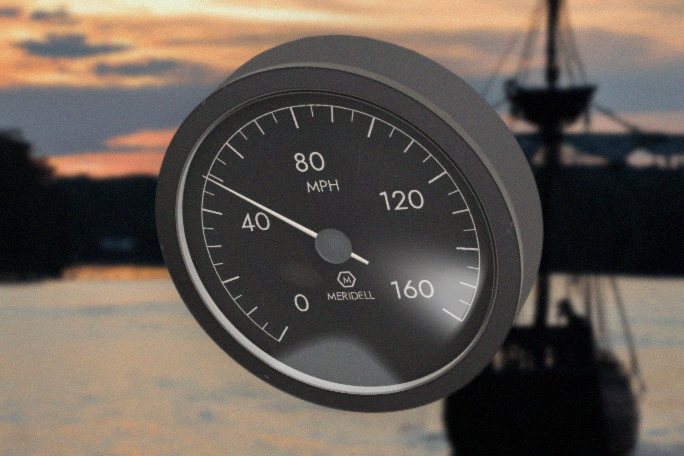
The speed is mph 50
